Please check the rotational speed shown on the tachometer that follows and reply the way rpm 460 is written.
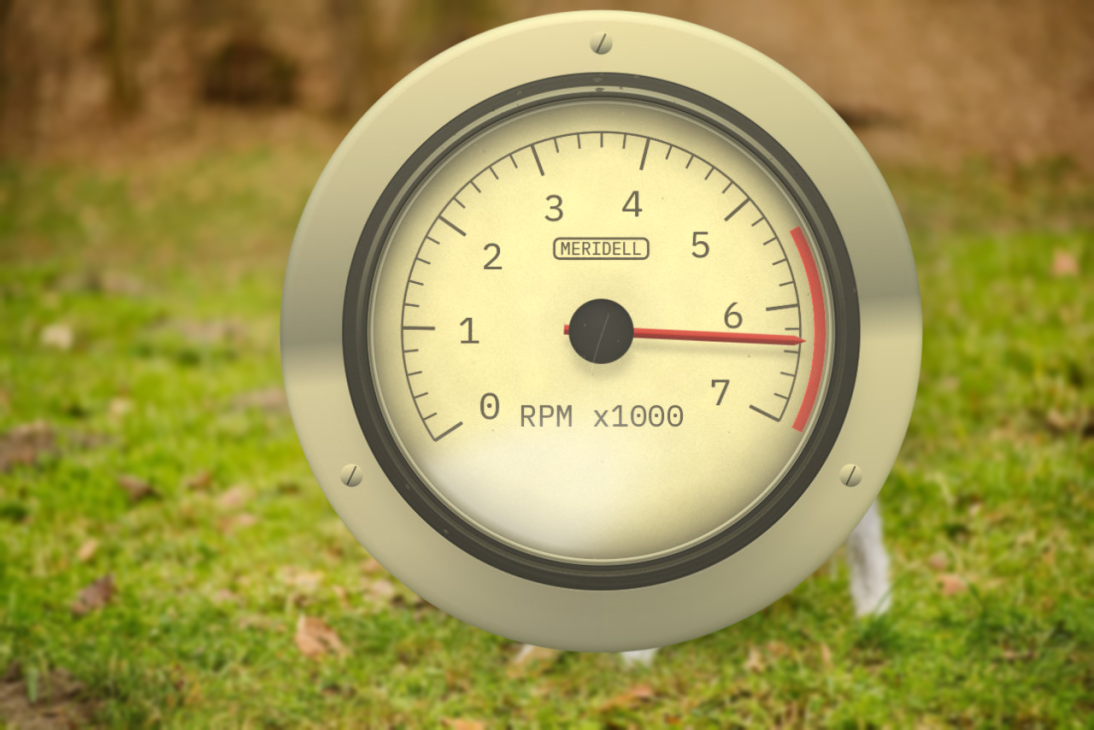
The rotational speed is rpm 6300
